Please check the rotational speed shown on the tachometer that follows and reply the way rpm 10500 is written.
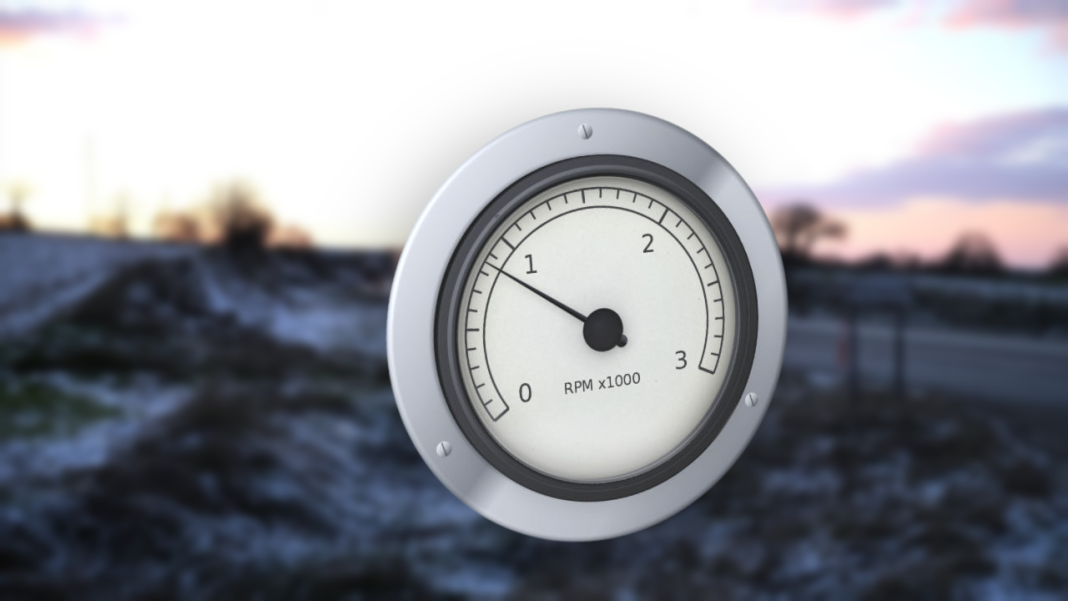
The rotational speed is rpm 850
